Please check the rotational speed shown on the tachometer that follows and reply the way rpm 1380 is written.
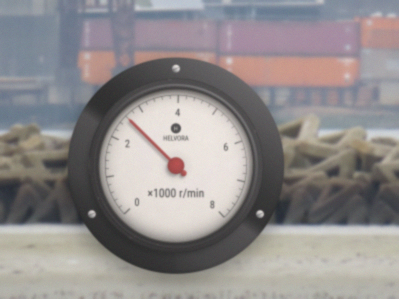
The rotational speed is rpm 2600
